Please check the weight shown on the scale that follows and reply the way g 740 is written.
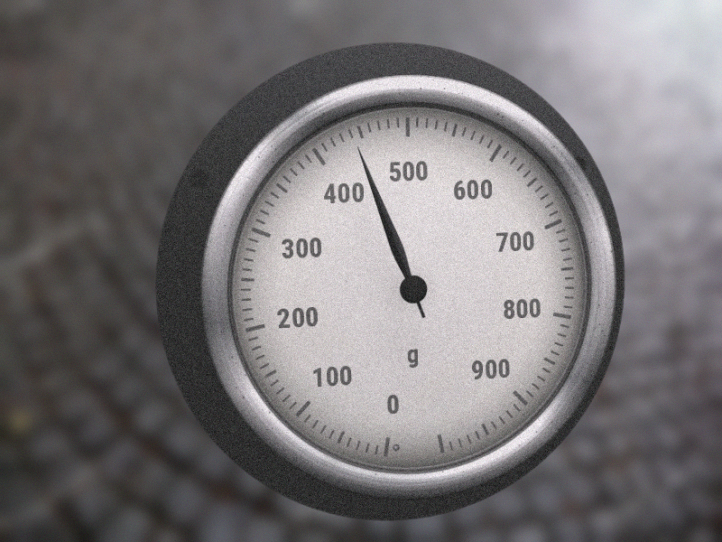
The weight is g 440
